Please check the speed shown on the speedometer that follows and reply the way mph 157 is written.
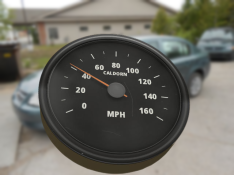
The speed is mph 40
